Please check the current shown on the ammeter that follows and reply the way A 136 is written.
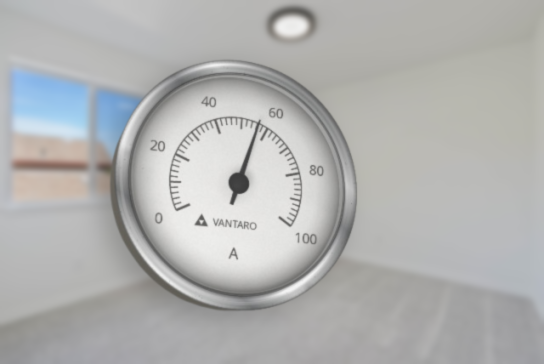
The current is A 56
